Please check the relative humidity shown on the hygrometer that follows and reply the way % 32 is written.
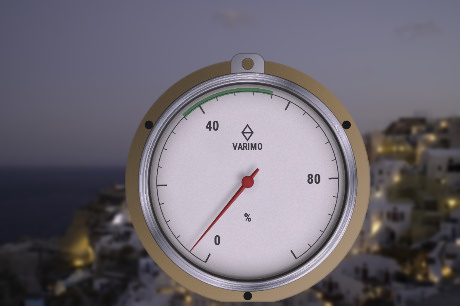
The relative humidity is % 4
